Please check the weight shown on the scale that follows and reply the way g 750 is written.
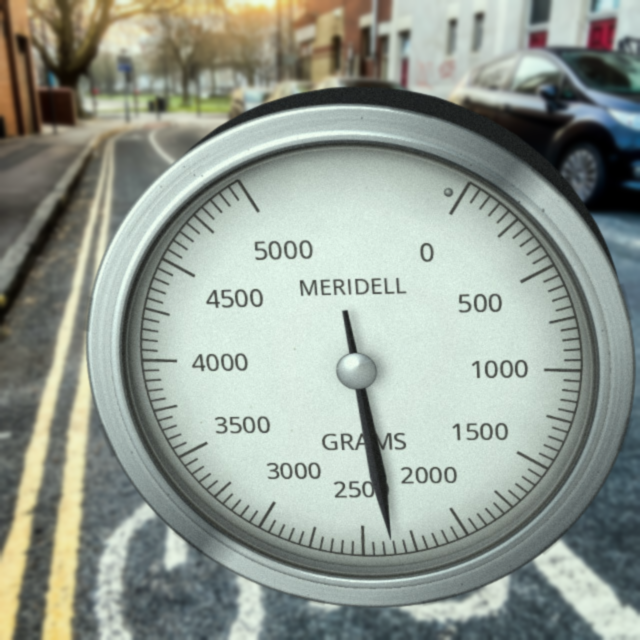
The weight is g 2350
